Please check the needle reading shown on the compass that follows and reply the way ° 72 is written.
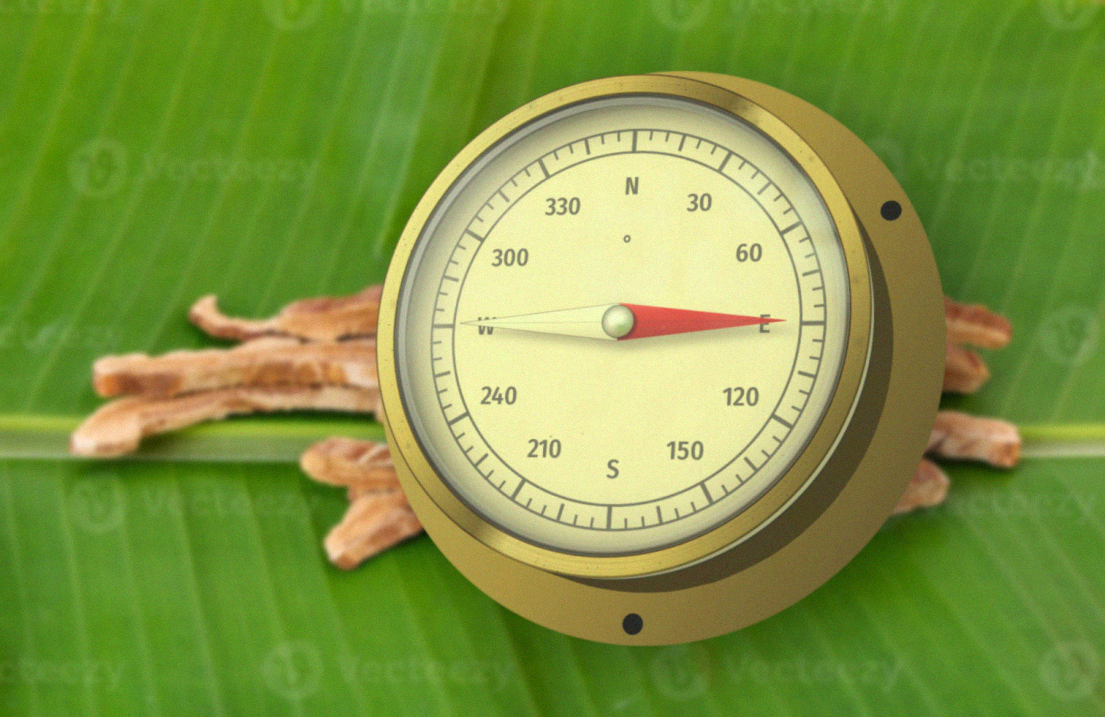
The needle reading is ° 90
